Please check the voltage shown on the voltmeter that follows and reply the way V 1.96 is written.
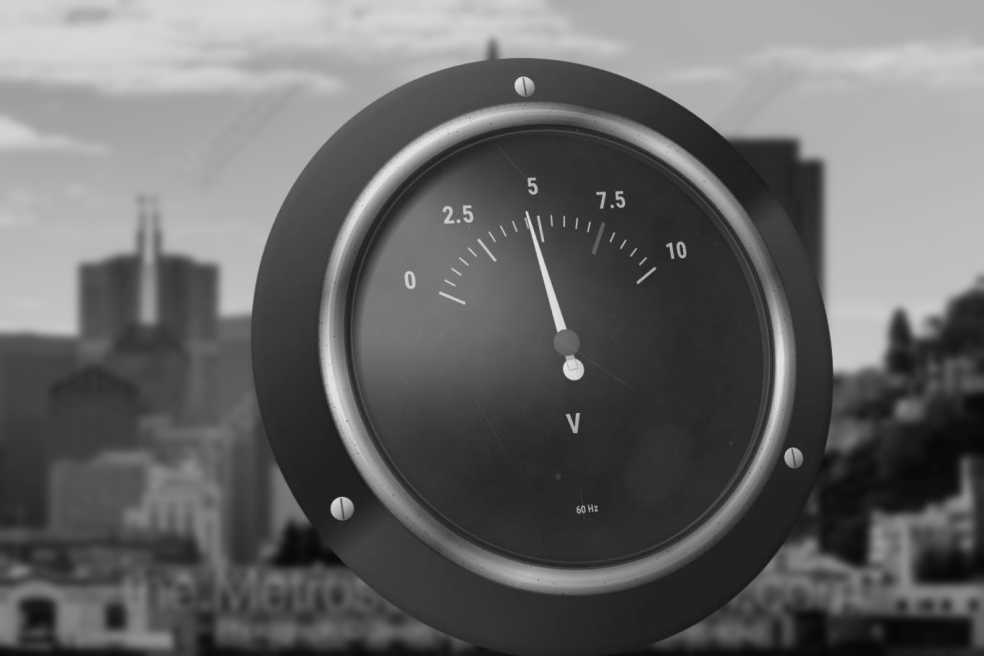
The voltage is V 4.5
